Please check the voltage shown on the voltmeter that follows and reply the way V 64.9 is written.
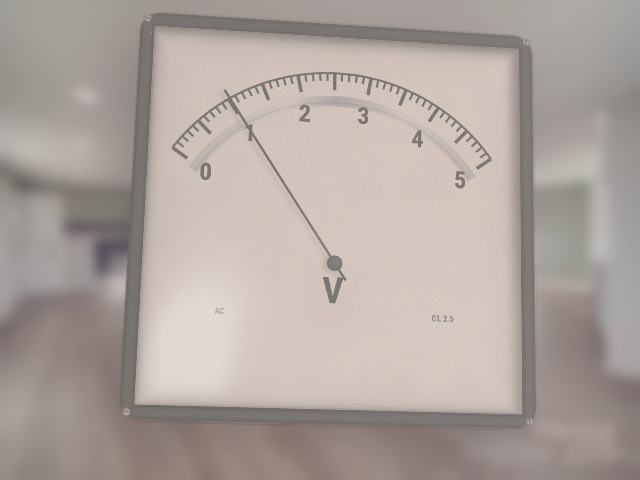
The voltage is V 1
